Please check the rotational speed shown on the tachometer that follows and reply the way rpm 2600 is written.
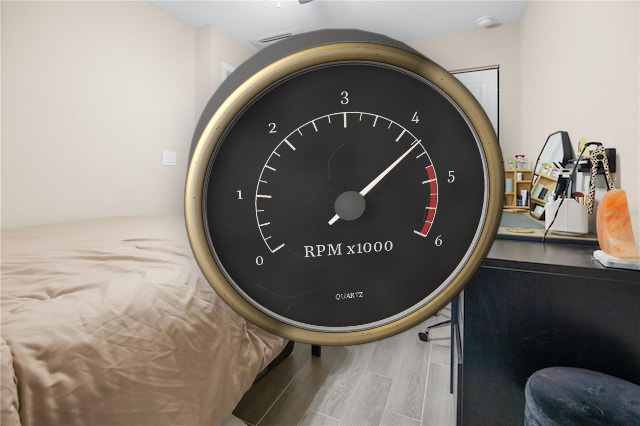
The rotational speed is rpm 4250
